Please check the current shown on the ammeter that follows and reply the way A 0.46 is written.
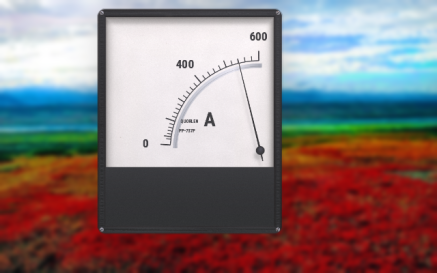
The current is A 540
